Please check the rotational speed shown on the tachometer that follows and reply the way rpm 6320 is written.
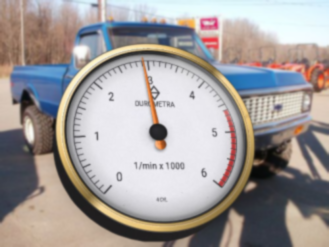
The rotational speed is rpm 2900
